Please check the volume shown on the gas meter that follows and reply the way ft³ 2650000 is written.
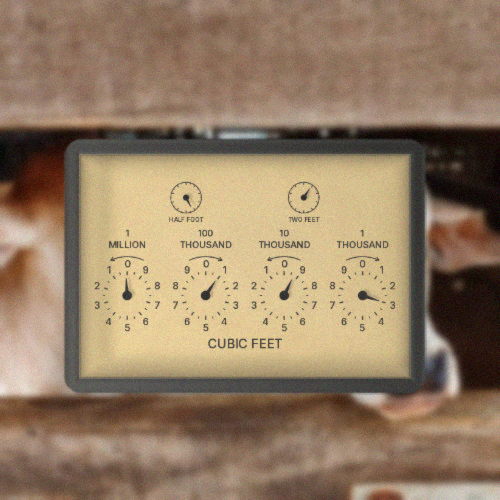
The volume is ft³ 9300
